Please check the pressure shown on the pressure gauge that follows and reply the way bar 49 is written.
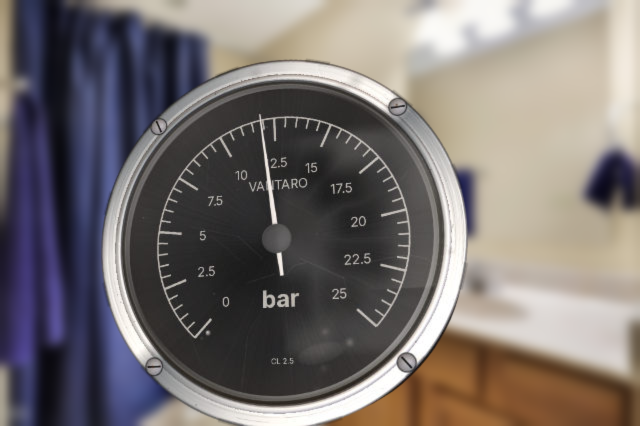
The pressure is bar 12
